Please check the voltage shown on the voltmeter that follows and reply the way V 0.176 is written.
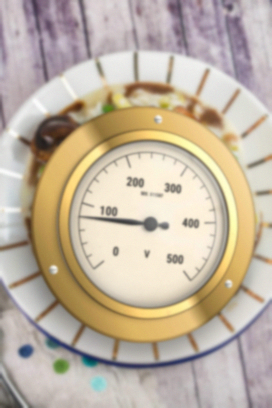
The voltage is V 80
